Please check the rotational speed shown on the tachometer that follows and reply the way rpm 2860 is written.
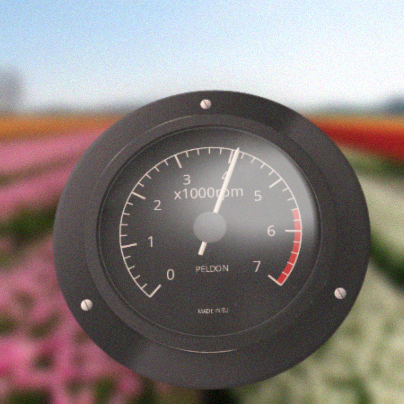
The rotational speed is rpm 4100
